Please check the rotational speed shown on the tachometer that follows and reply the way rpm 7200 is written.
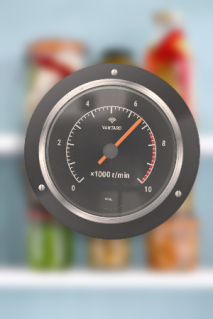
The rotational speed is rpm 6600
